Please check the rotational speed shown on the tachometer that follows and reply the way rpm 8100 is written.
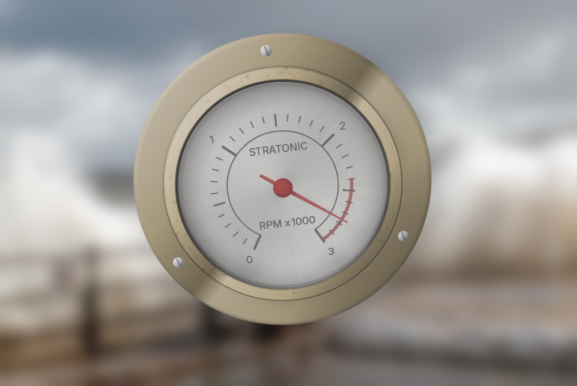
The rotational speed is rpm 2750
